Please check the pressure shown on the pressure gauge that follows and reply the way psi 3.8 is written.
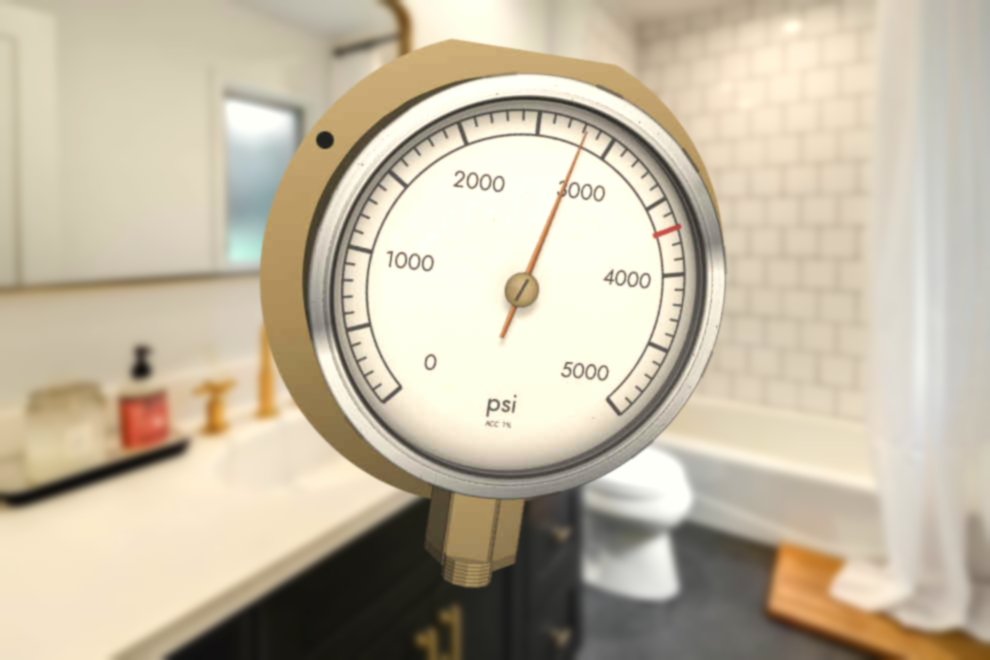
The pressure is psi 2800
